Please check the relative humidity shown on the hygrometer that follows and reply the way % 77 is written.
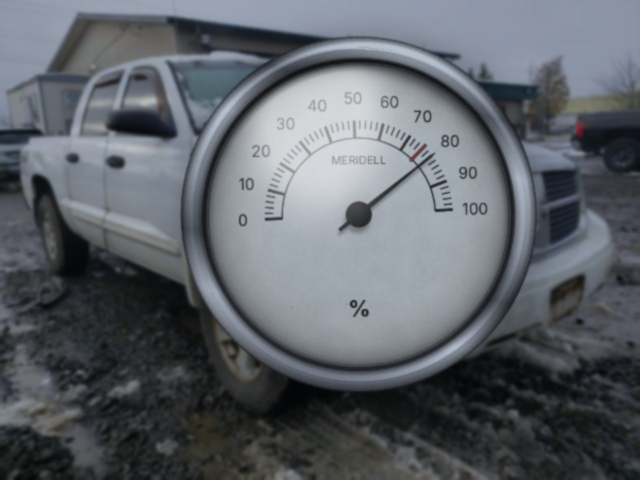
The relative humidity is % 80
